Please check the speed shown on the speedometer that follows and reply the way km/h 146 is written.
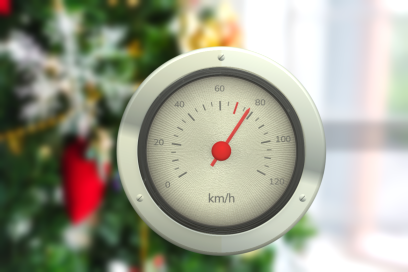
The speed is km/h 77.5
